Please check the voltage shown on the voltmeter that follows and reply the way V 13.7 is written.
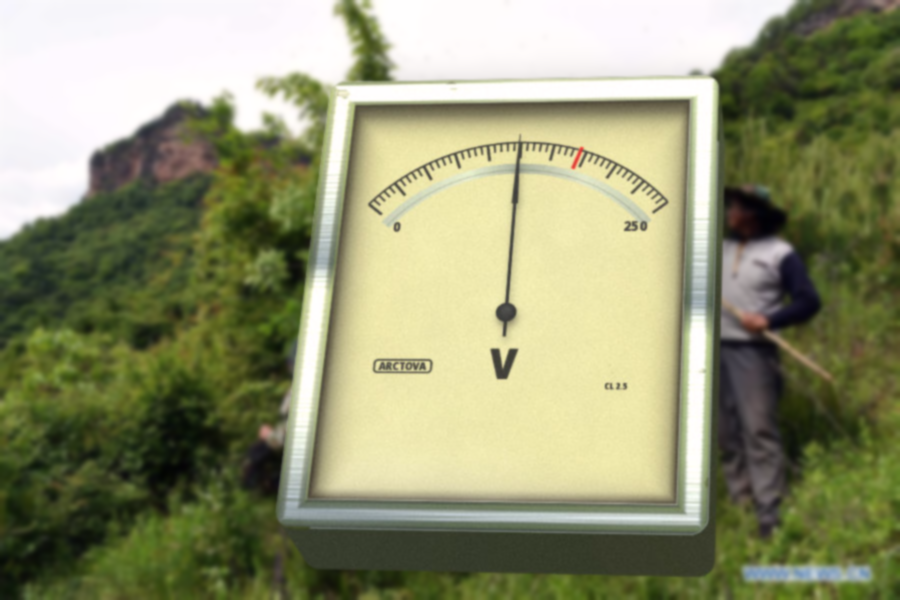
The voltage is V 125
